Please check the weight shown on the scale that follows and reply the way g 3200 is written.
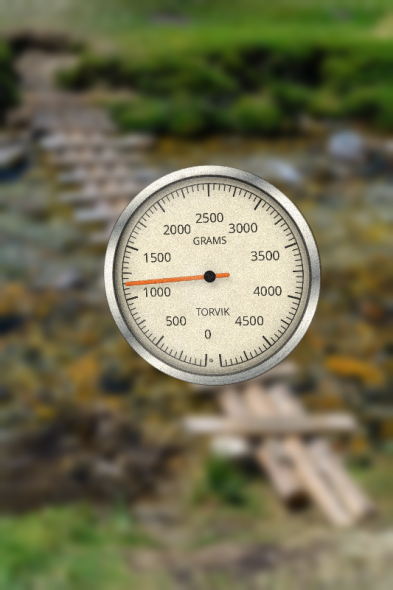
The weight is g 1150
